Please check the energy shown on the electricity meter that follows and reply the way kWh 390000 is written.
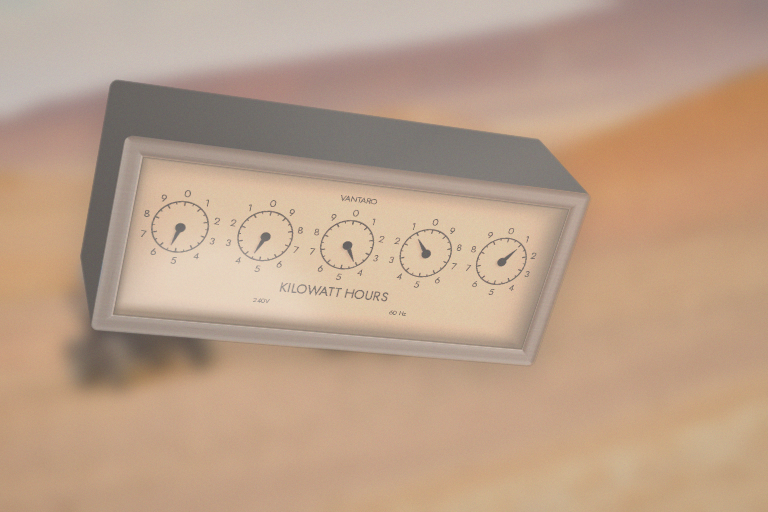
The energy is kWh 54411
